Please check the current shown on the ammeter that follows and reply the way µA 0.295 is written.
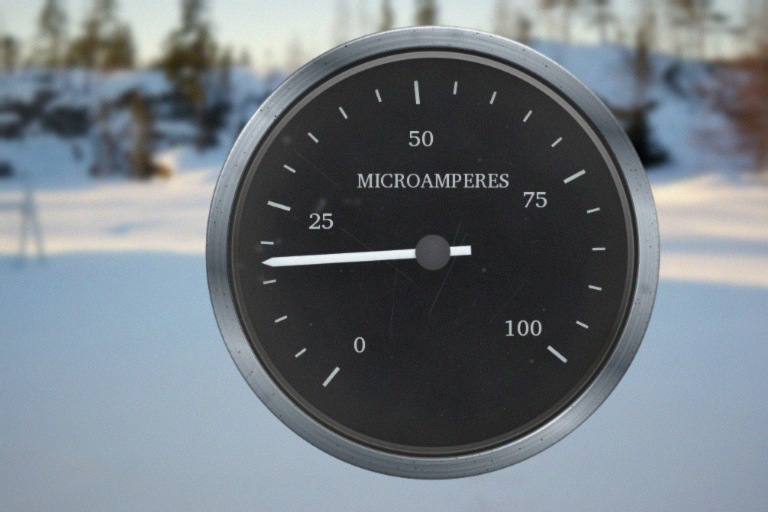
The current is µA 17.5
